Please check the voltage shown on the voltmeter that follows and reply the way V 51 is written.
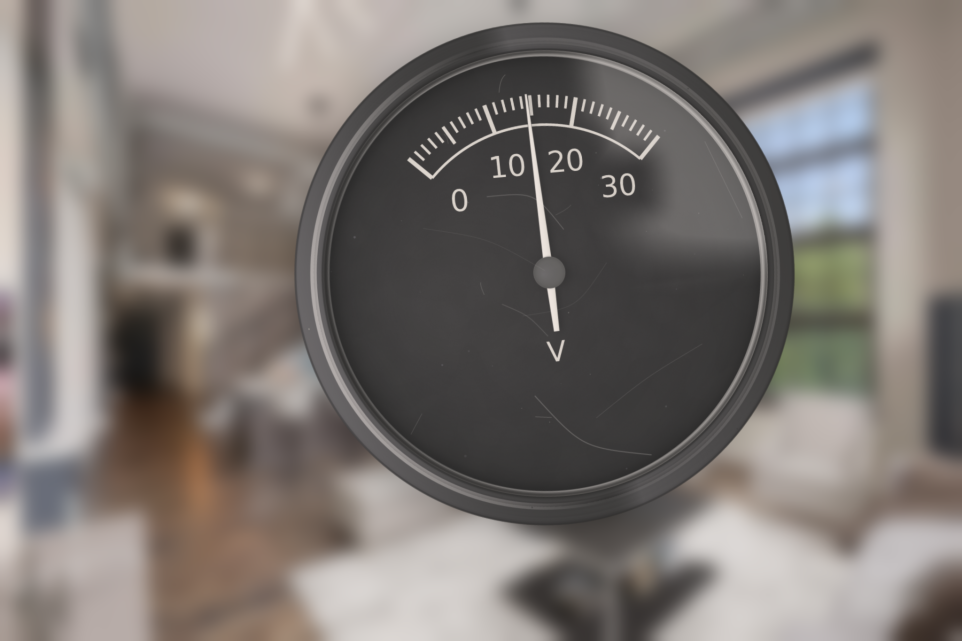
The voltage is V 14.5
